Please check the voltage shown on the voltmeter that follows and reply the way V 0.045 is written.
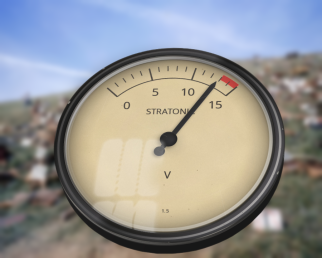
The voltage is V 13
